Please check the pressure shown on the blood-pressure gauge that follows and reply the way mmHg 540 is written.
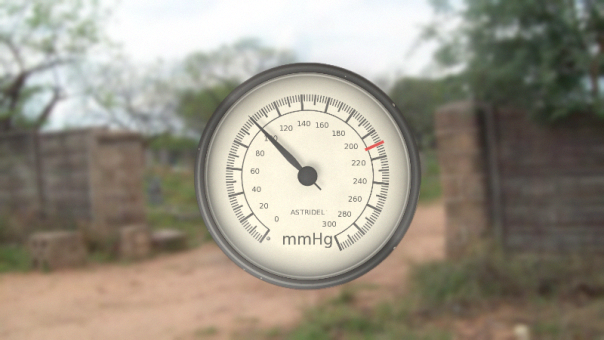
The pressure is mmHg 100
